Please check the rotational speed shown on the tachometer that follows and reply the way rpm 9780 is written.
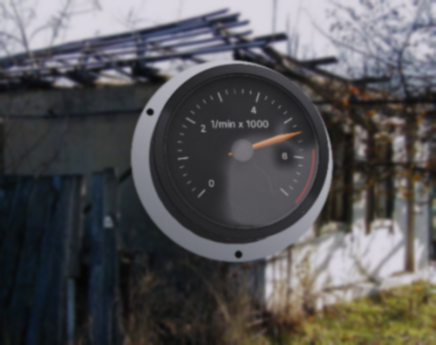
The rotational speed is rpm 5400
